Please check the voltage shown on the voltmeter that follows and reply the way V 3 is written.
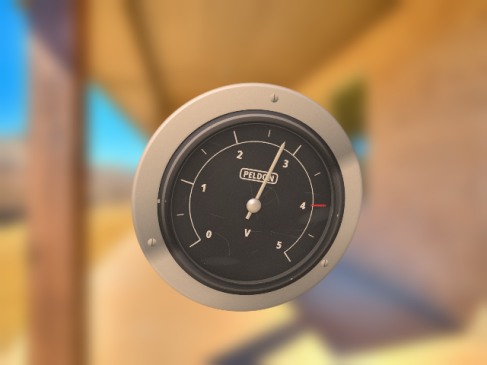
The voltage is V 2.75
